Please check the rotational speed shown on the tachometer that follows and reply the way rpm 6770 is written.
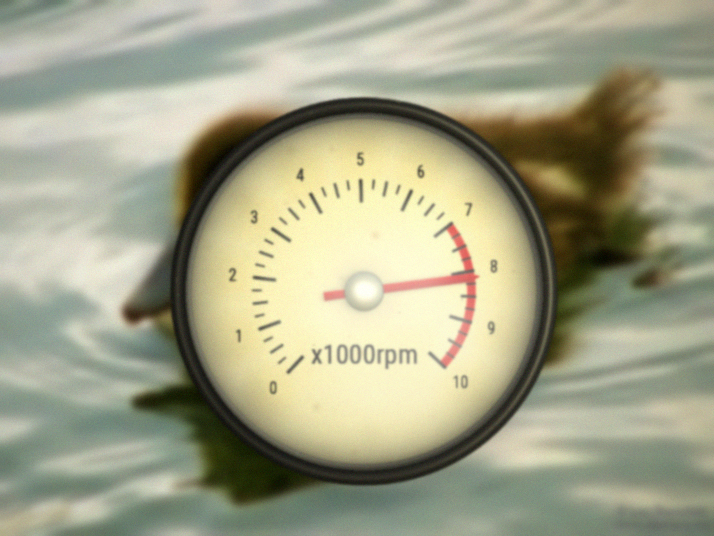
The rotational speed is rpm 8125
